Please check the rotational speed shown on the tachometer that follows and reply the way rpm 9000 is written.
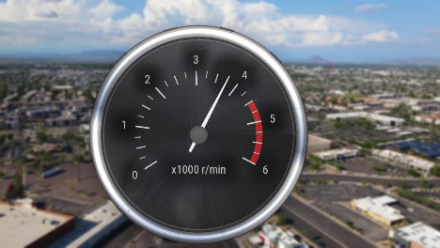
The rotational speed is rpm 3750
